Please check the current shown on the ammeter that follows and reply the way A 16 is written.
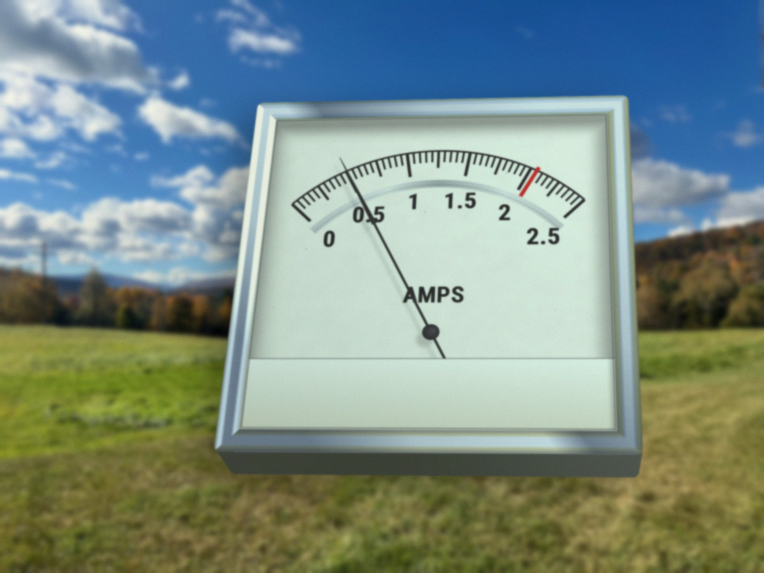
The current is A 0.5
